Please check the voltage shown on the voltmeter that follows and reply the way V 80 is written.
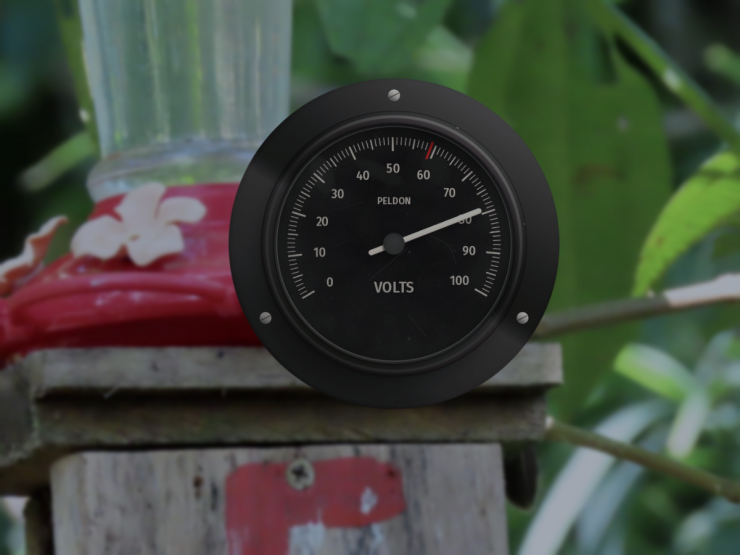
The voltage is V 79
